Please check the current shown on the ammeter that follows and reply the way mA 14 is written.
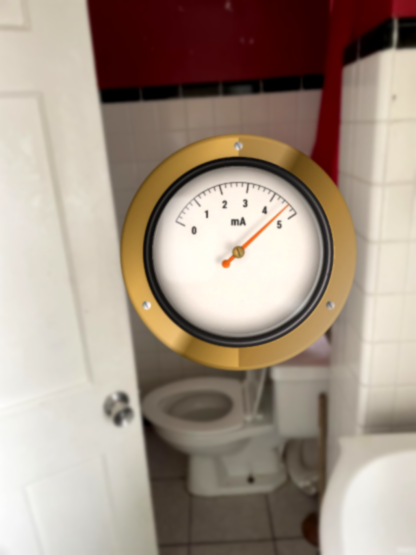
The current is mA 4.6
